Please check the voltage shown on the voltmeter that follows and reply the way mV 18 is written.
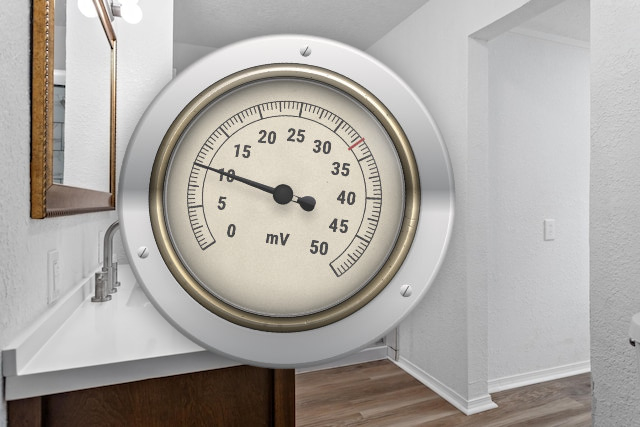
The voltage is mV 10
